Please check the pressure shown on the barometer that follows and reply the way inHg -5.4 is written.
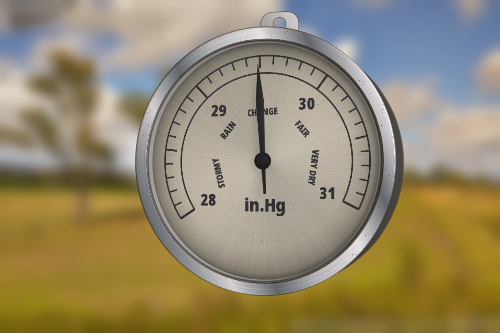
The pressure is inHg 29.5
